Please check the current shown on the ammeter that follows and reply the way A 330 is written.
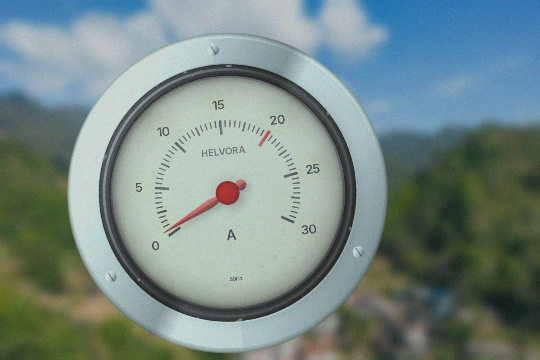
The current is A 0.5
